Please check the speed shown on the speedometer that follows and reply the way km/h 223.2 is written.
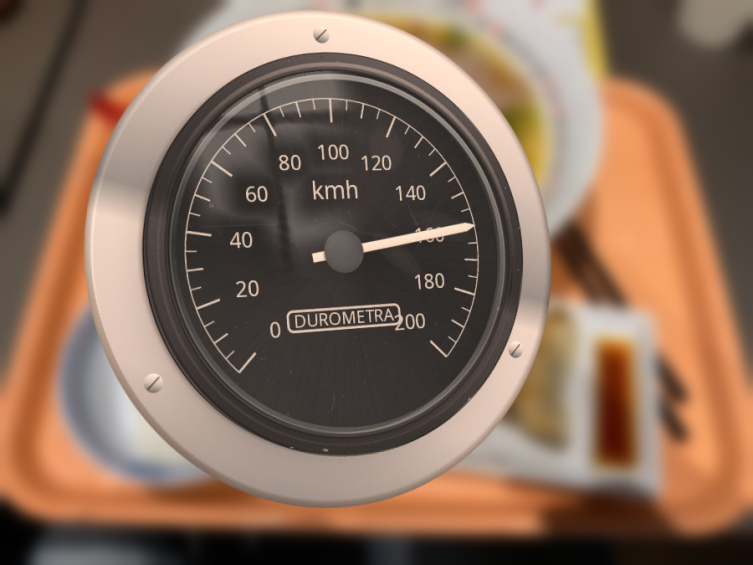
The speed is km/h 160
